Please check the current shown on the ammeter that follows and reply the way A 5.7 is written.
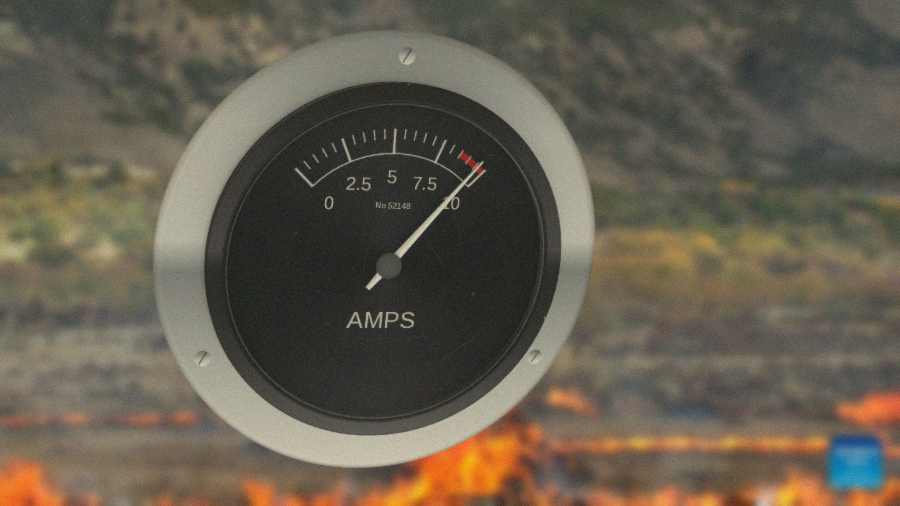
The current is A 9.5
